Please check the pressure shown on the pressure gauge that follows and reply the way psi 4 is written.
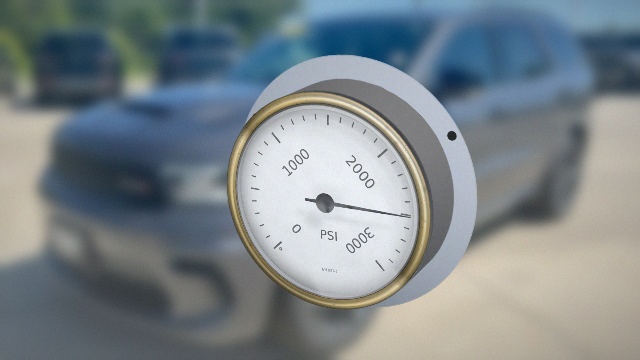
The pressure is psi 2500
